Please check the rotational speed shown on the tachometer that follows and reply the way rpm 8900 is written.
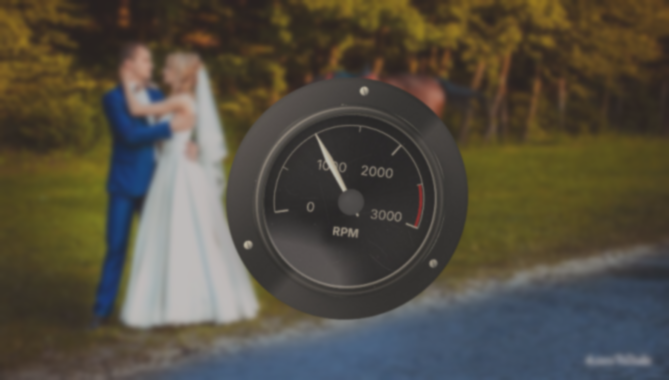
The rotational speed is rpm 1000
